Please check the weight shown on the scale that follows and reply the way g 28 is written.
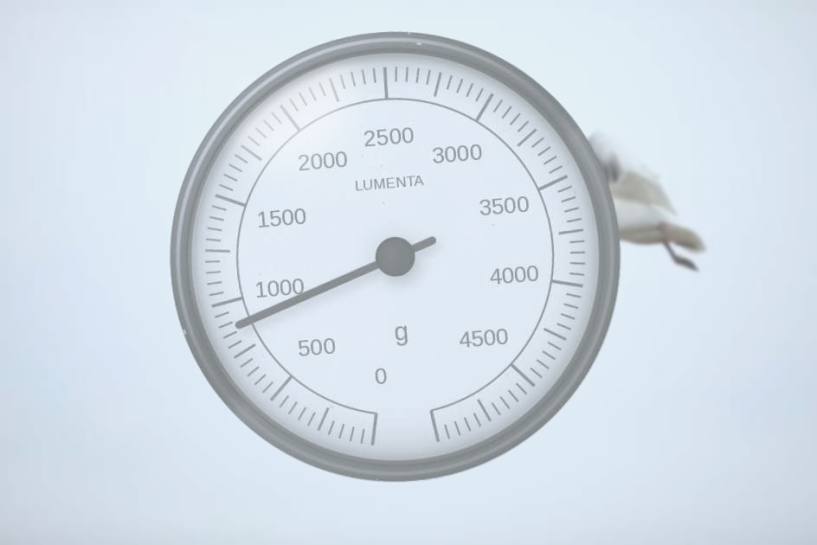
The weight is g 875
